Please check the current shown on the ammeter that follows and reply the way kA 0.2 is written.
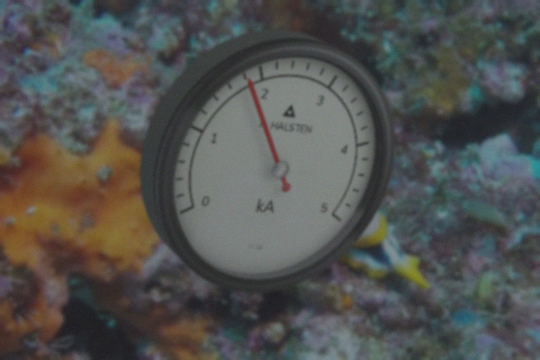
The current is kA 1.8
